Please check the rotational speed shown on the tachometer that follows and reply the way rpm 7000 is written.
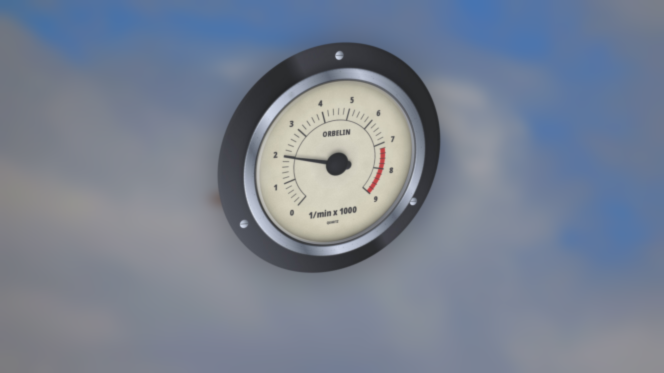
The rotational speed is rpm 2000
